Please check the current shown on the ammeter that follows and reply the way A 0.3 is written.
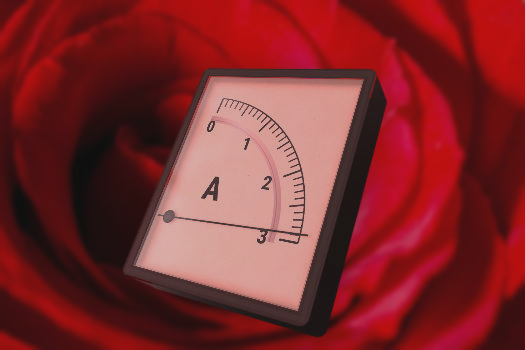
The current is A 2.9
